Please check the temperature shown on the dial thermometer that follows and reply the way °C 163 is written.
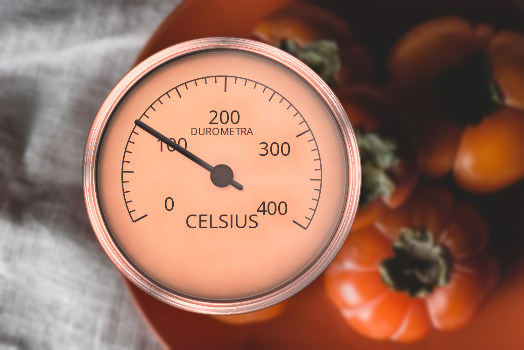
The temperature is °C 100
